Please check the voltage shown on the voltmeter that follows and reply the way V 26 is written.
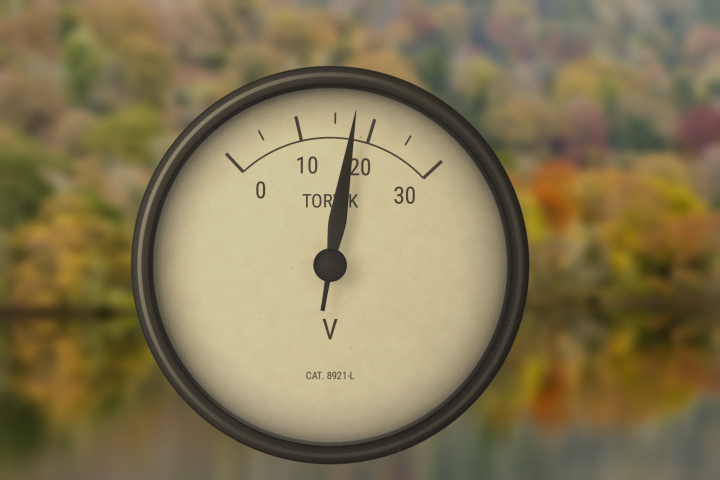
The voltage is V 17.5
